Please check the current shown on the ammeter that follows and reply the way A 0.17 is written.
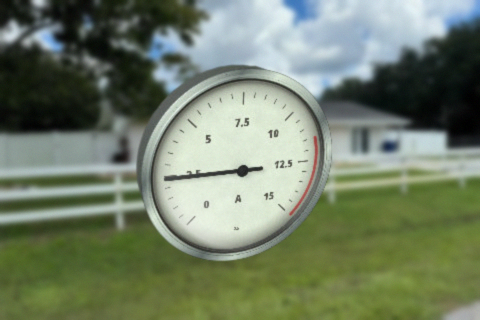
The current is A 2.5
